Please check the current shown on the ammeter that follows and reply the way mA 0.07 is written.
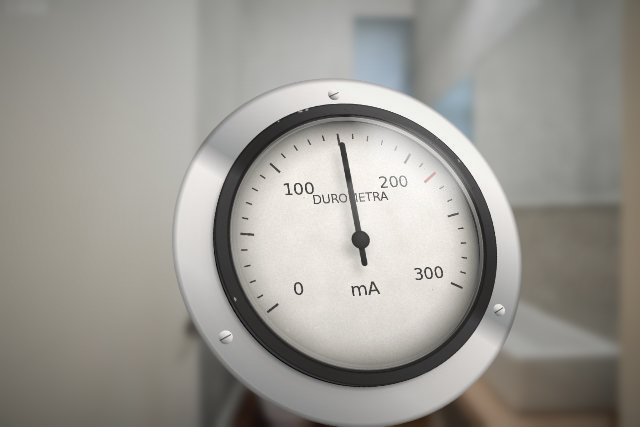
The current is mA 150
